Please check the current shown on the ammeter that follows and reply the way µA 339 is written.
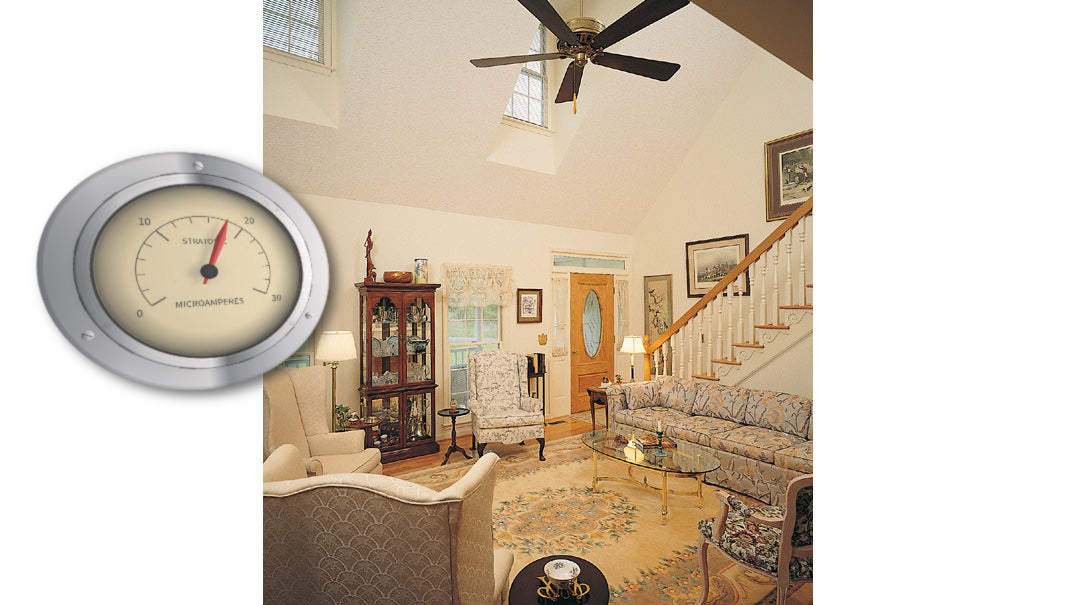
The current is µA 18
